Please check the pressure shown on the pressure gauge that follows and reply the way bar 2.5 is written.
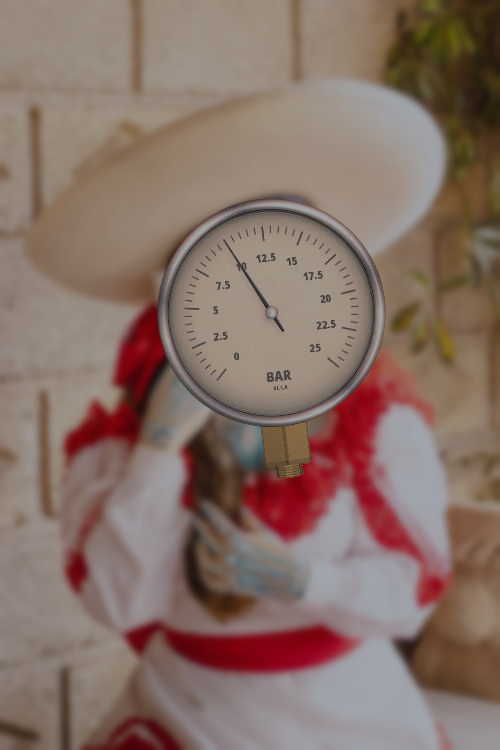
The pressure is bar 10
